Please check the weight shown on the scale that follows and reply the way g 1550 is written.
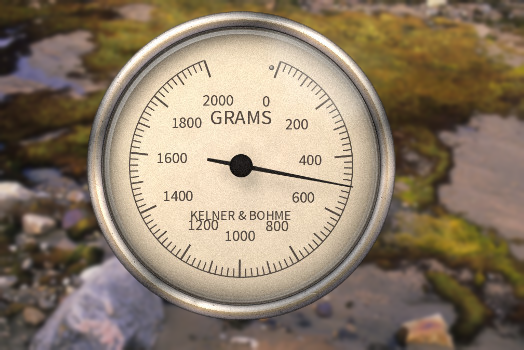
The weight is g 500
